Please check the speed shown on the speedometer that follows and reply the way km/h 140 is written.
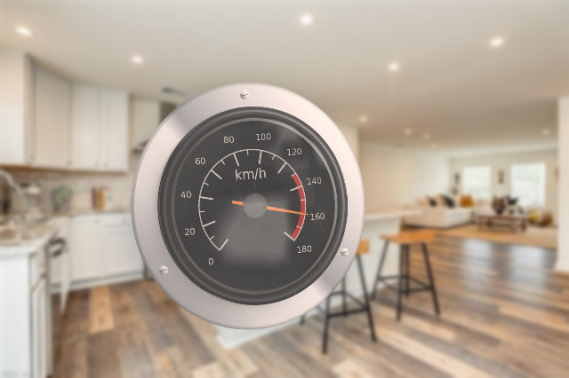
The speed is km/h 160
